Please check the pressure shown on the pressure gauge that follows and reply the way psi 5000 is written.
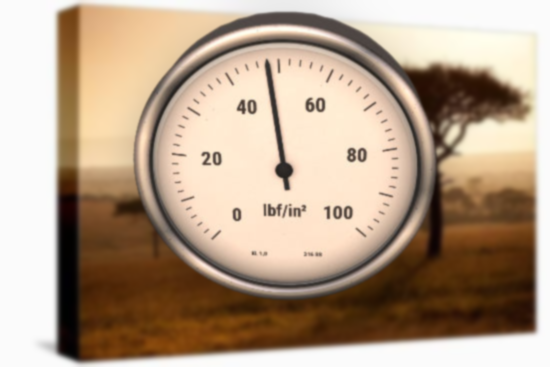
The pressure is psi 48
